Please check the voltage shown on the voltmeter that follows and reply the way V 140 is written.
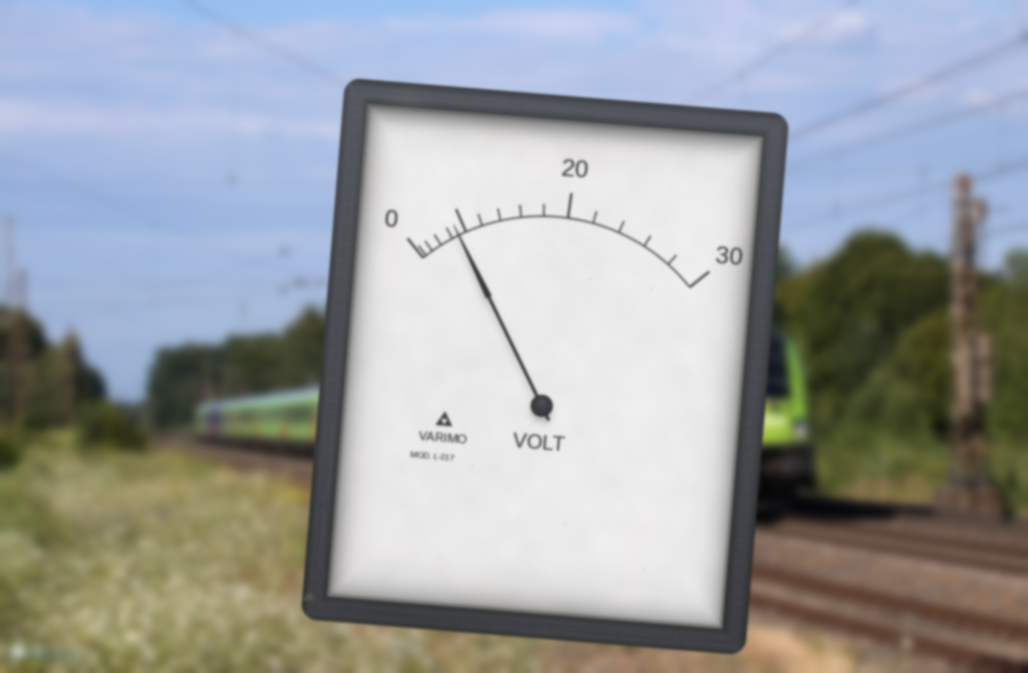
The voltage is V 9
